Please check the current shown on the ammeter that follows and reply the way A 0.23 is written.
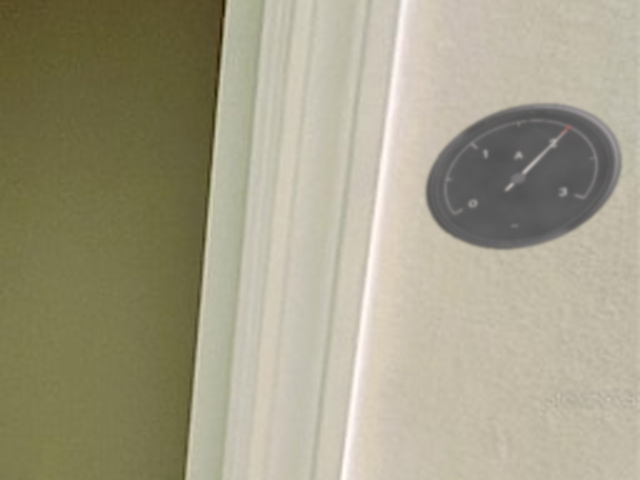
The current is A 2
